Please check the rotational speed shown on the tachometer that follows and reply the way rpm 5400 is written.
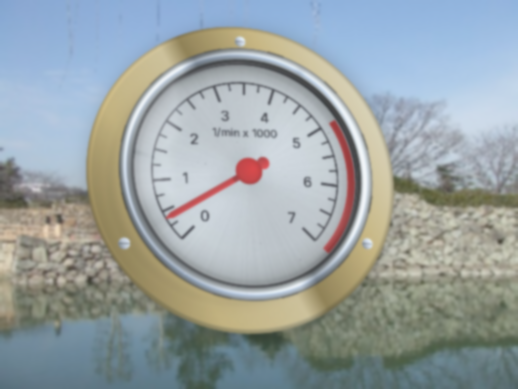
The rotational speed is rpm 375
